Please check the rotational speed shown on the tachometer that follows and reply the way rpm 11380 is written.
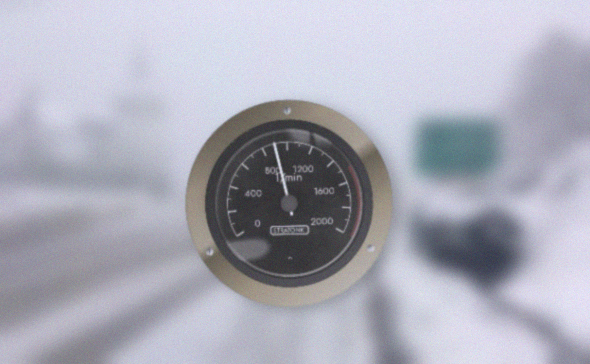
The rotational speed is rpm 900
